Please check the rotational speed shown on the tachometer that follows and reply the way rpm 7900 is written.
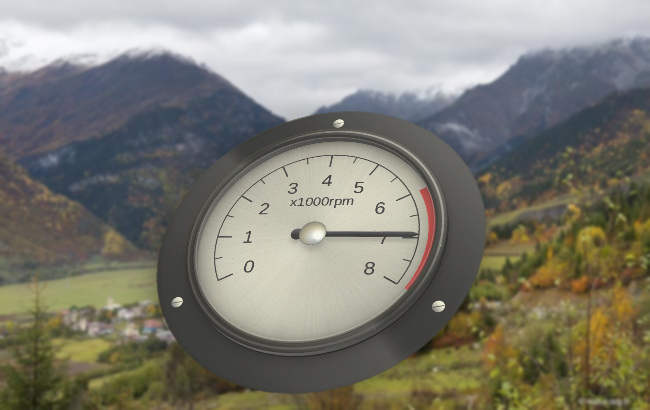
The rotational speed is rpm 7000
